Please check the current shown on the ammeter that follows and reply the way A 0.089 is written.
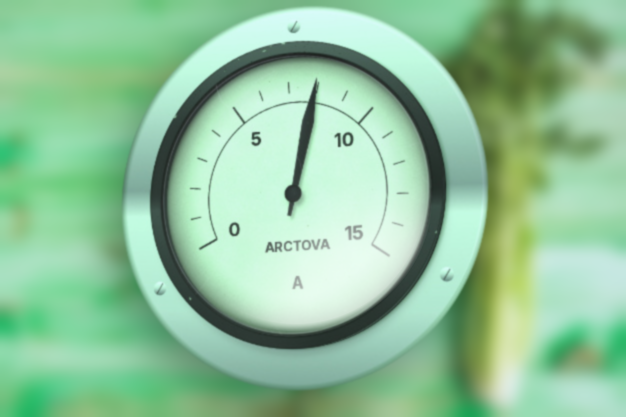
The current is A 8
